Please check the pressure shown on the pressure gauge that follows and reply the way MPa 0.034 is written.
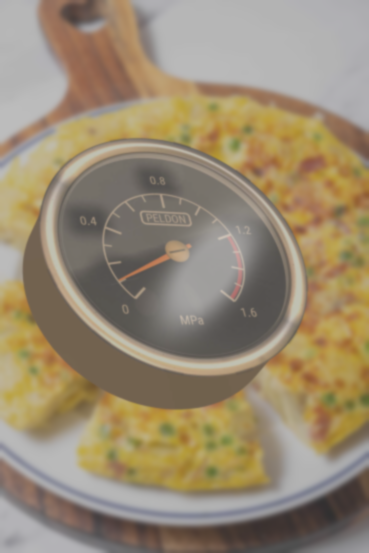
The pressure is MPa 0.1
